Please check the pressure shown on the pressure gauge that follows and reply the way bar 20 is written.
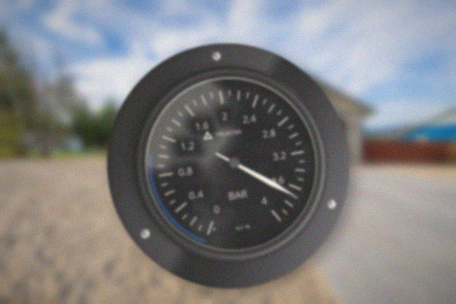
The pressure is bar 3.7
